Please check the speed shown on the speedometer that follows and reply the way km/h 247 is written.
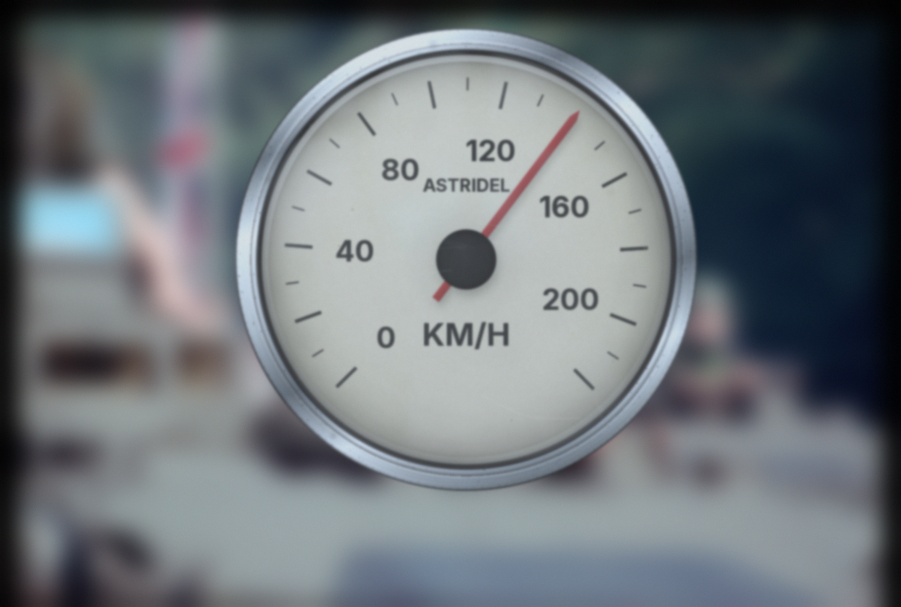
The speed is km/h 140
